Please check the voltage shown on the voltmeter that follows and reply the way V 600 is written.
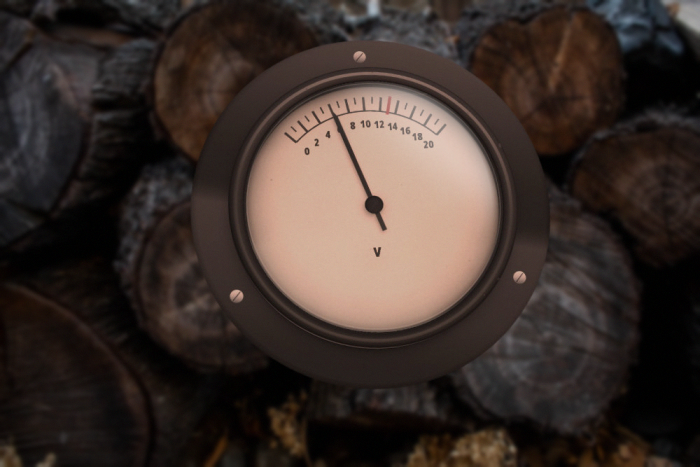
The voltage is V 6
